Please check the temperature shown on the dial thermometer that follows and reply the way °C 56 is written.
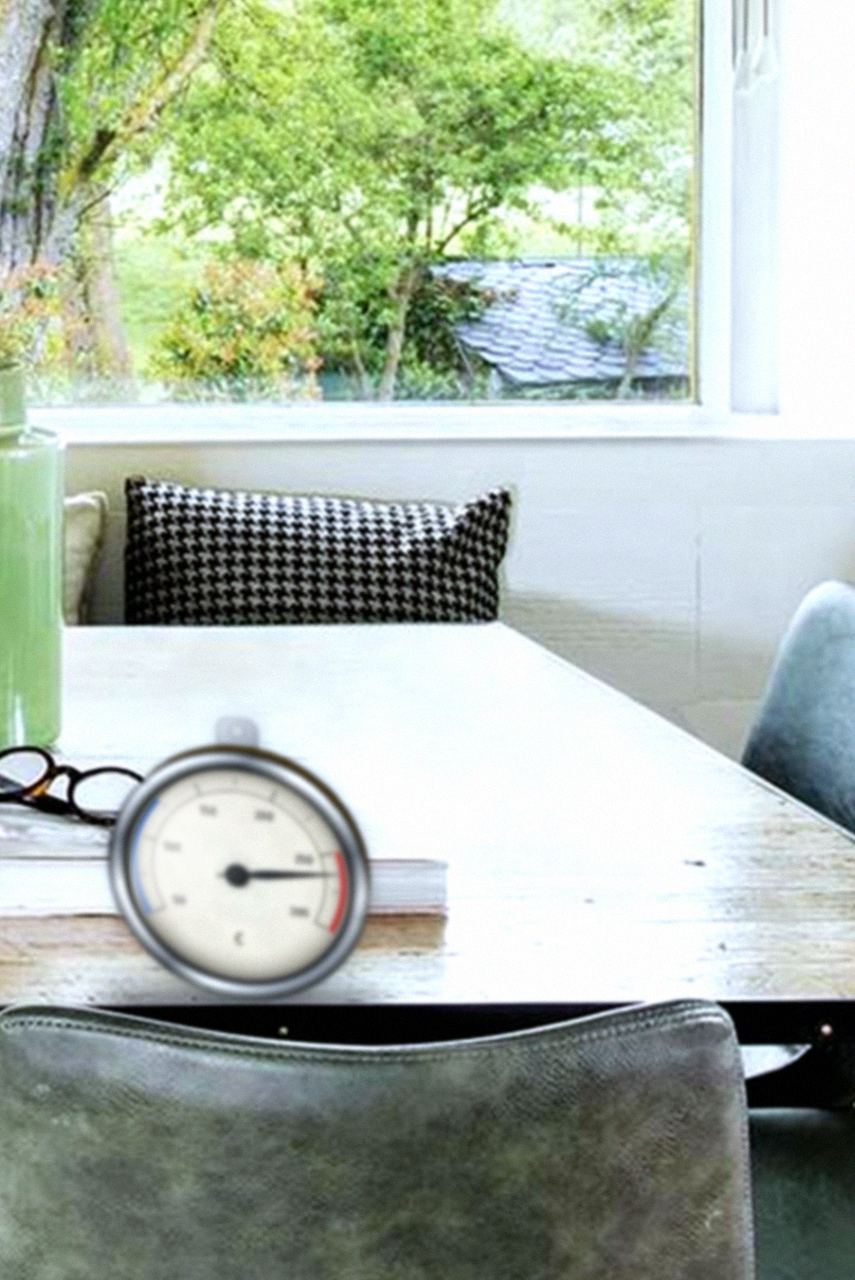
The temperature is °C 262.5
